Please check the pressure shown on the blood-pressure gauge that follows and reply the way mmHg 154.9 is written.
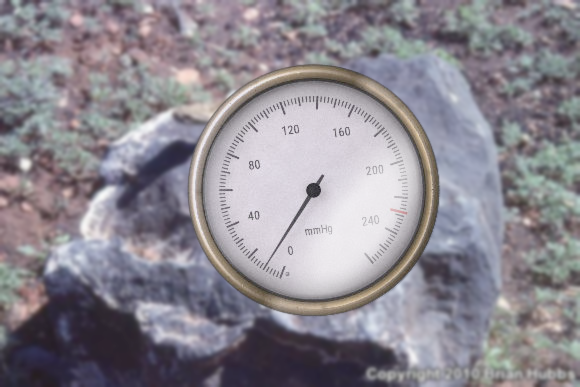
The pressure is mmHg 10
